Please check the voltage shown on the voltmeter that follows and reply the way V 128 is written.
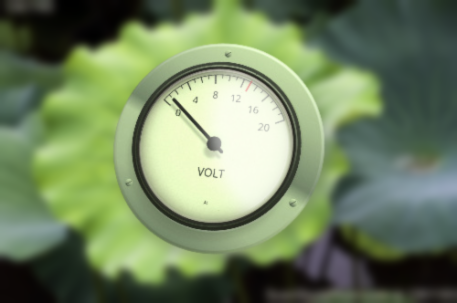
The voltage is V 1
